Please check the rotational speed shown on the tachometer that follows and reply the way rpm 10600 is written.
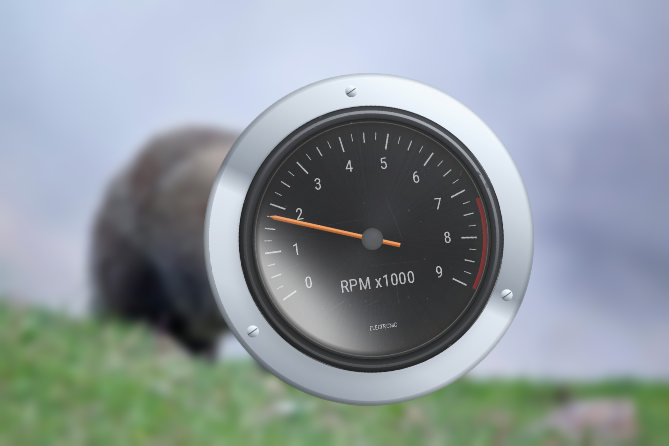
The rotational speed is rpm 1750
